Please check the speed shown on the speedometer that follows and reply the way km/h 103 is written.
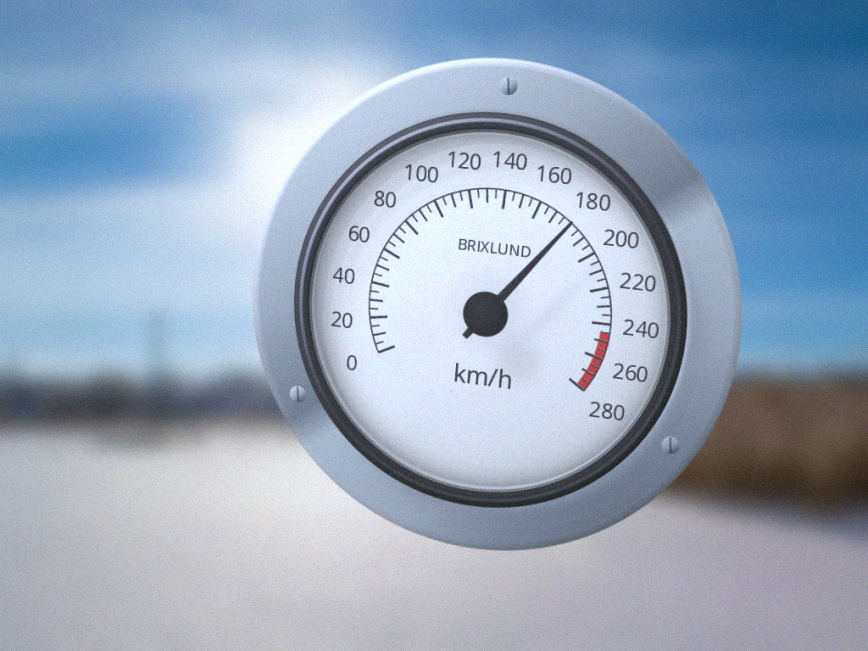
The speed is km/h 180
